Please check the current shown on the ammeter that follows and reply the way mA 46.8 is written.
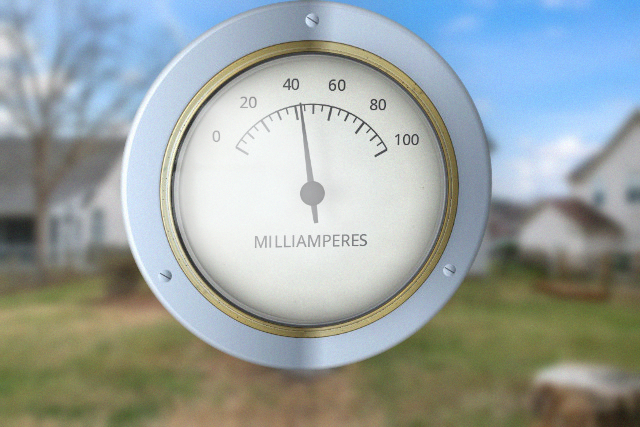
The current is mA 42.5
